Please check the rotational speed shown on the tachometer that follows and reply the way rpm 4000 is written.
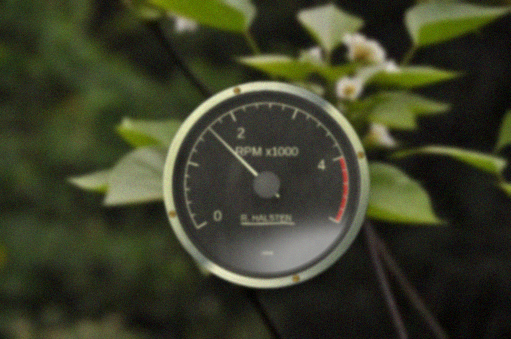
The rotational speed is rpm 1600
